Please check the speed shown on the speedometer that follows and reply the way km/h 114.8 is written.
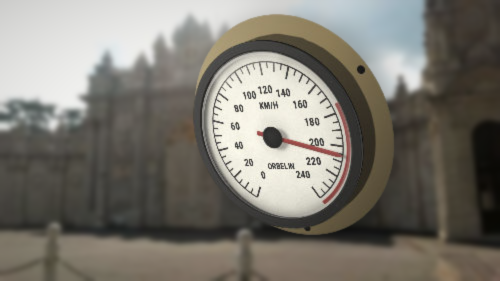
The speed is km/h 205
